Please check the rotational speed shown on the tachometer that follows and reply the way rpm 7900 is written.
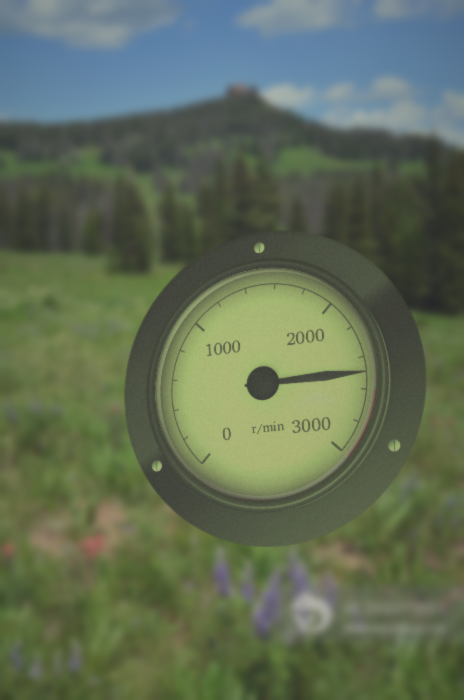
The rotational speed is rpm 2500
